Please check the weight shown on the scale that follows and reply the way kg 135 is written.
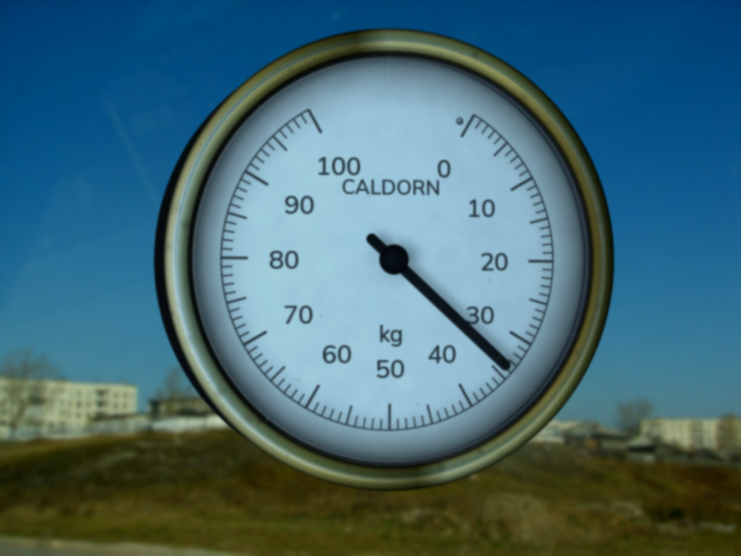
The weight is kg 34
